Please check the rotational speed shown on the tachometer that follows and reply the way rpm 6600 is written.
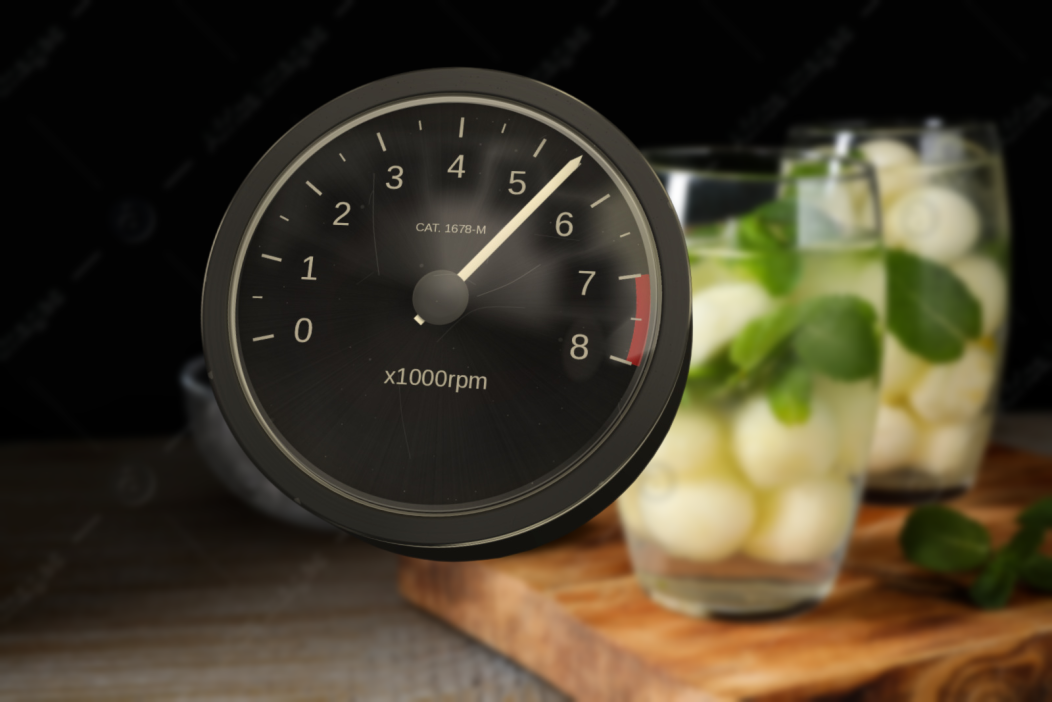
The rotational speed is rpm 5500
